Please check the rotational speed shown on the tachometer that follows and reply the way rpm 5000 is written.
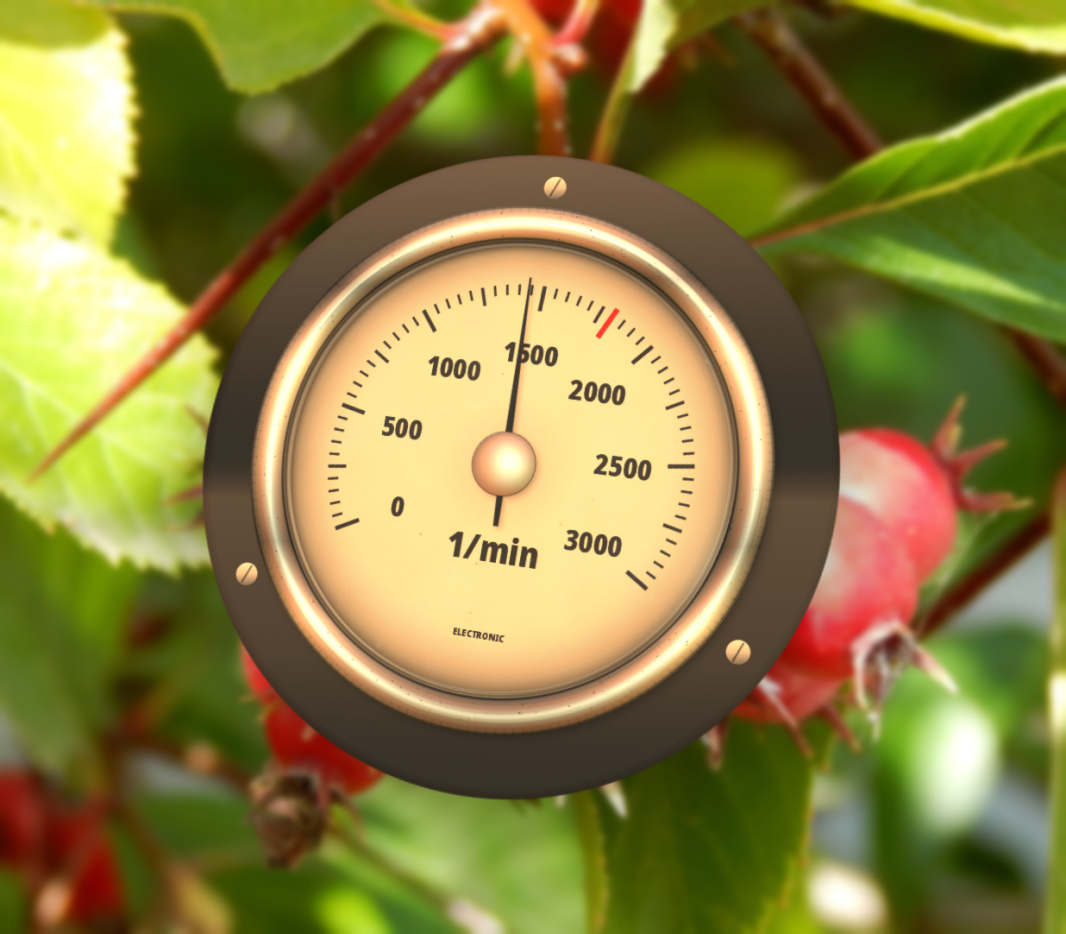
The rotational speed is rpm 1450
